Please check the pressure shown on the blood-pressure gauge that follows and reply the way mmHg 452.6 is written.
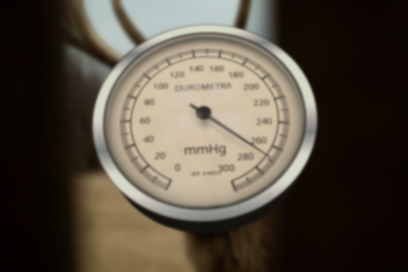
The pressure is mmHg 270
